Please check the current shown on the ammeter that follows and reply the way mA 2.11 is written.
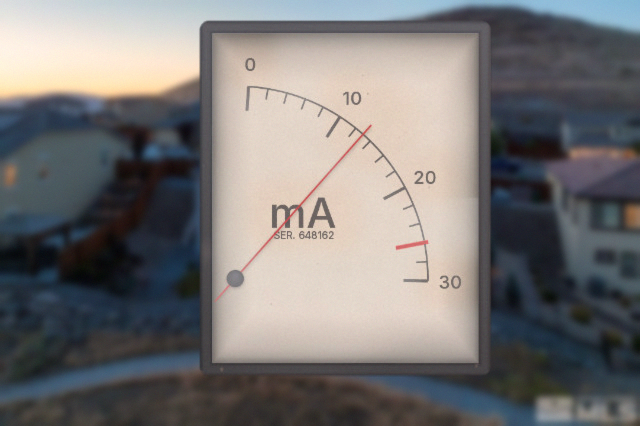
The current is mA 13
